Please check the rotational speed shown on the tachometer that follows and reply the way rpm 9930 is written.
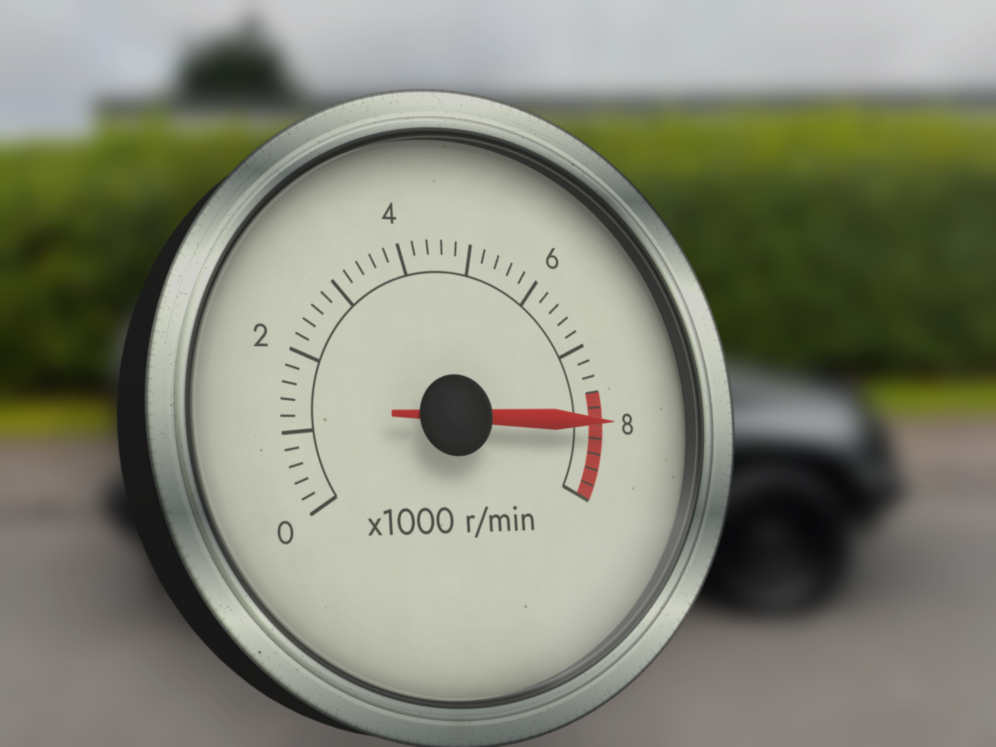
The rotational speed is rpm 8000
